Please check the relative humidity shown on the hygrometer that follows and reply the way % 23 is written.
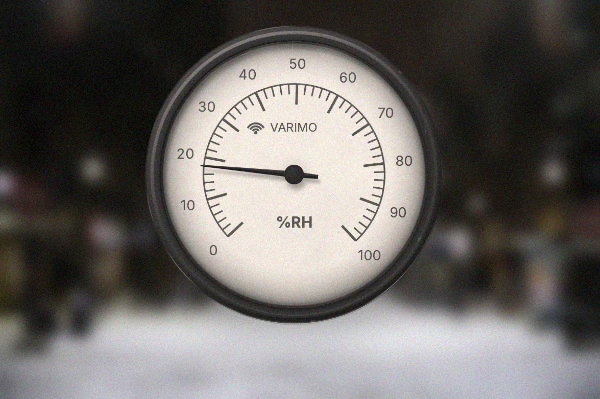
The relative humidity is % 18
